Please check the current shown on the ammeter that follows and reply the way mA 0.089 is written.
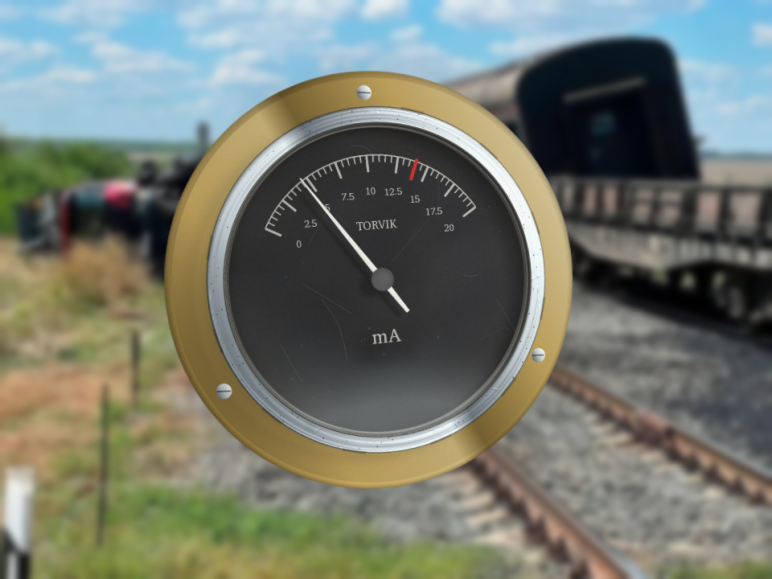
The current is mA 4.5
